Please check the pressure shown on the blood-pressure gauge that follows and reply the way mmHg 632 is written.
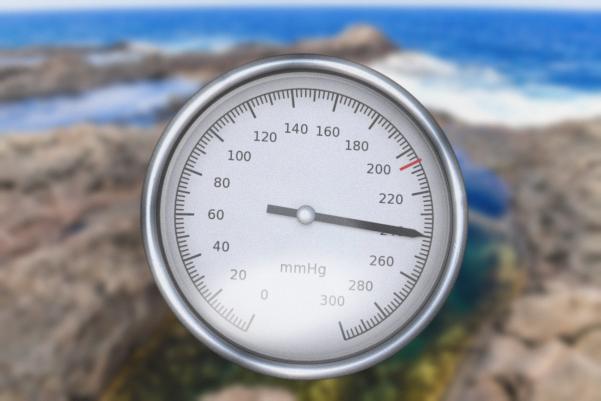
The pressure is mmHg 240
